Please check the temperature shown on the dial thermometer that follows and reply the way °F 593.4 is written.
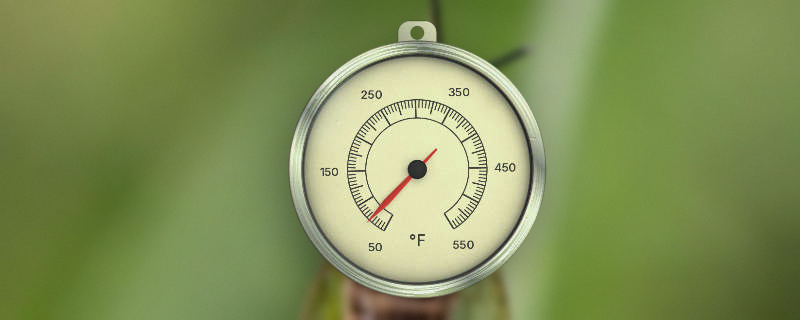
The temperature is °F 75
